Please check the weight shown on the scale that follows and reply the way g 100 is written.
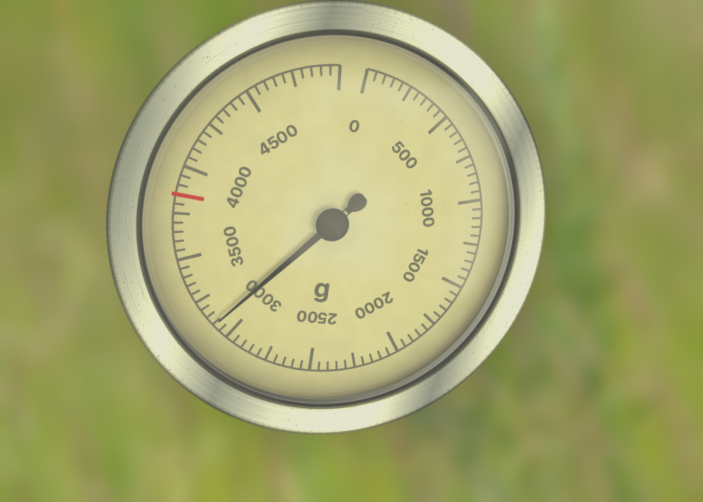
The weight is g 3100
